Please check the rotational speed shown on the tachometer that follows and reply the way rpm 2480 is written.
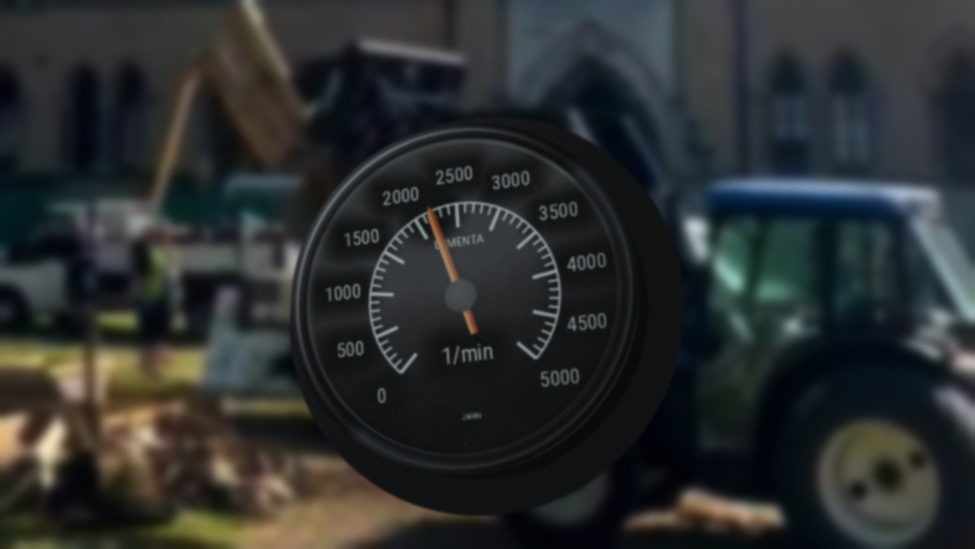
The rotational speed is rpm 2200
